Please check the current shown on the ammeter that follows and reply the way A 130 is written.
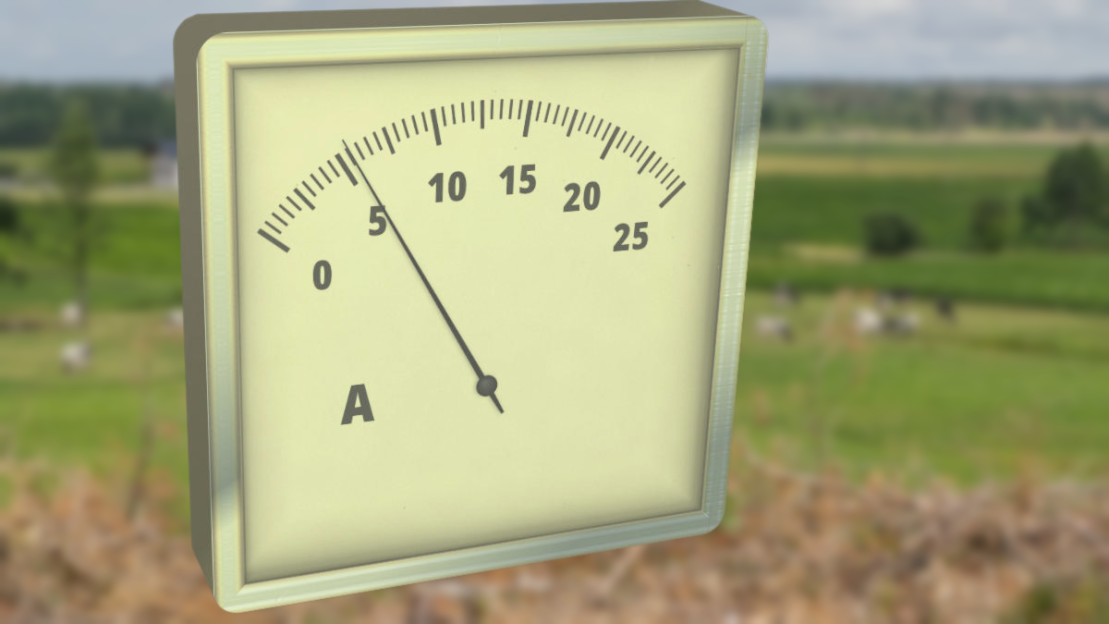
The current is A 5.5
